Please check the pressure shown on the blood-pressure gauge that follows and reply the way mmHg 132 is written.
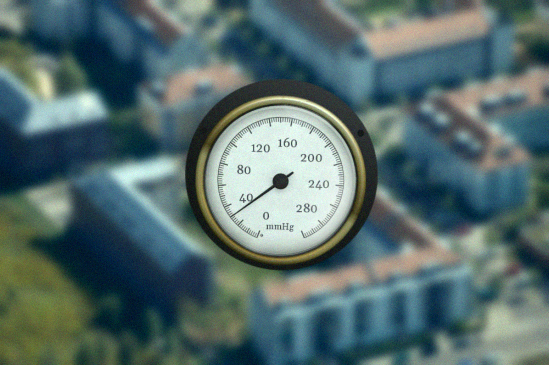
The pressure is mmHg 30
